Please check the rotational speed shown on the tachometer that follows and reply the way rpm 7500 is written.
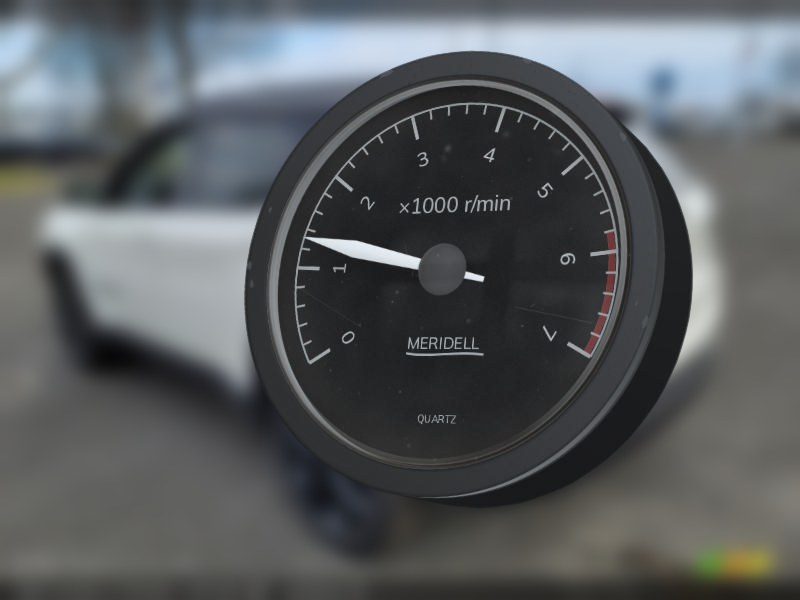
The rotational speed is rpm 1300
